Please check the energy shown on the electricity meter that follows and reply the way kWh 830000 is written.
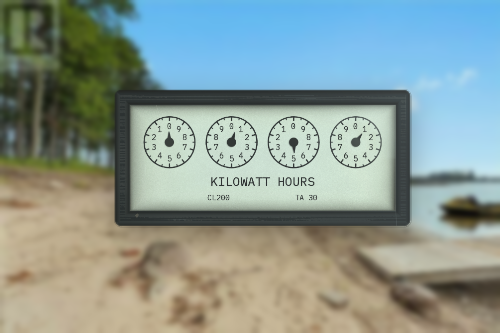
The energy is kWh 51
